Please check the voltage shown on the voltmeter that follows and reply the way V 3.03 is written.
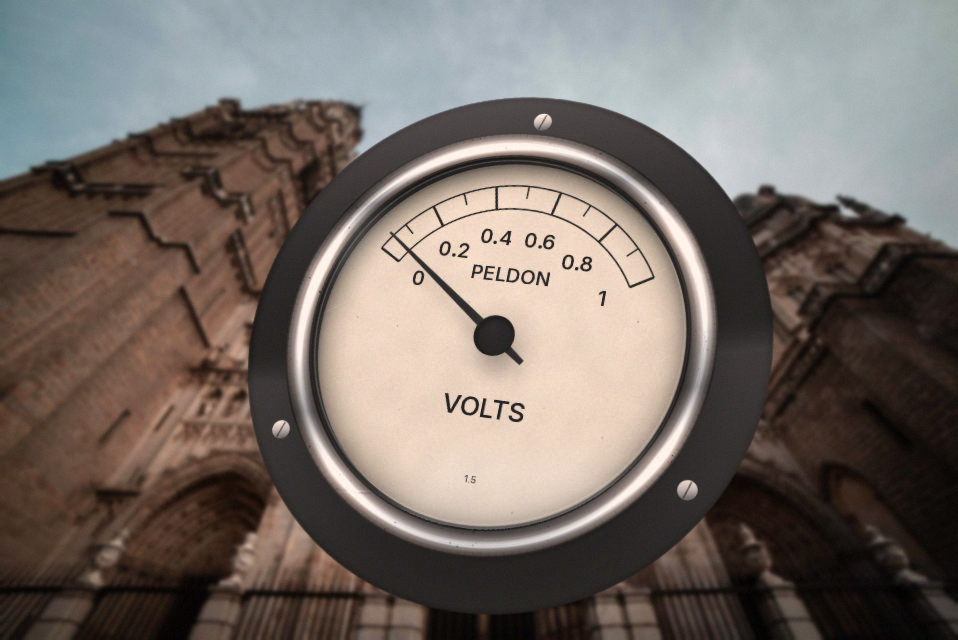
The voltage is V 0.05
